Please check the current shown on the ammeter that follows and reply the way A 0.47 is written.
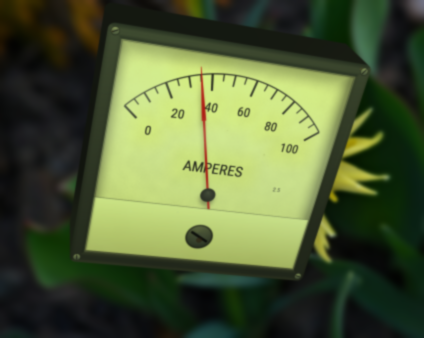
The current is A 35
